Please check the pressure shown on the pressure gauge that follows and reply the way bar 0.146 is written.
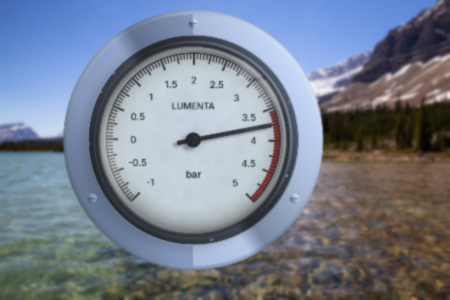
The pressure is bar 3.75
